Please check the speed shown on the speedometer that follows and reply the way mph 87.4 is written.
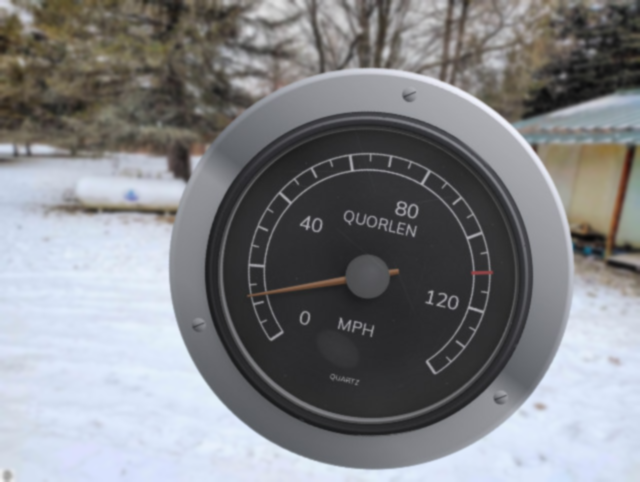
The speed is mph 12.5
